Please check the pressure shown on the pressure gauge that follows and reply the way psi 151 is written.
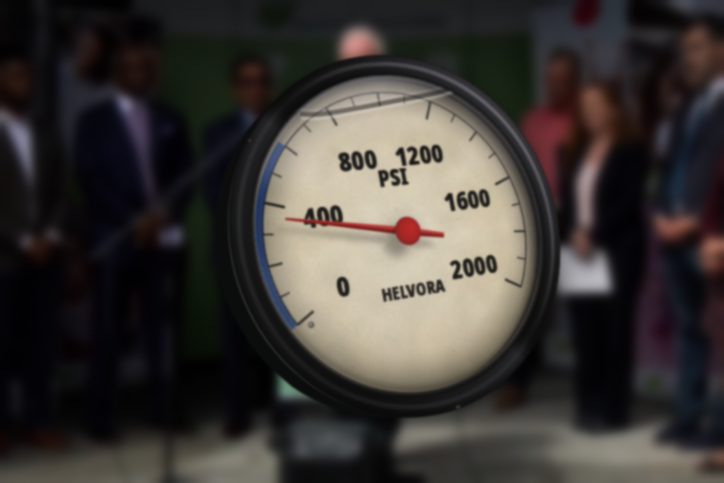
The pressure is psi 350
